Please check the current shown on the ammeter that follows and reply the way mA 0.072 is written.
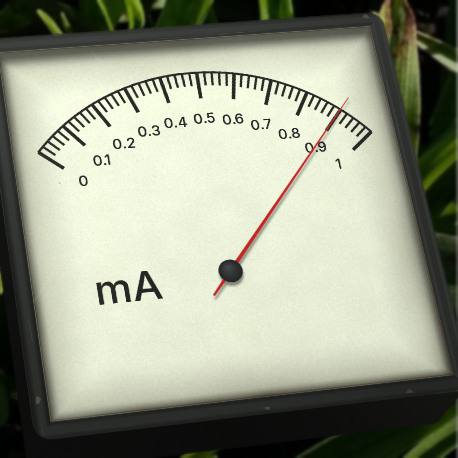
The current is mA 0.9
